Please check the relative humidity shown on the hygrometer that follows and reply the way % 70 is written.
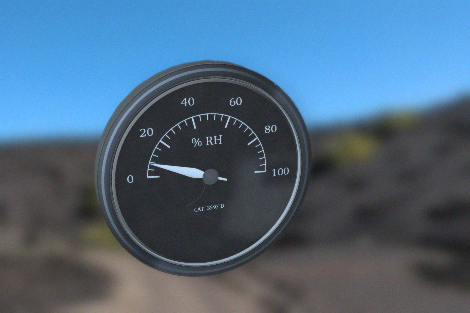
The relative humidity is % 8
